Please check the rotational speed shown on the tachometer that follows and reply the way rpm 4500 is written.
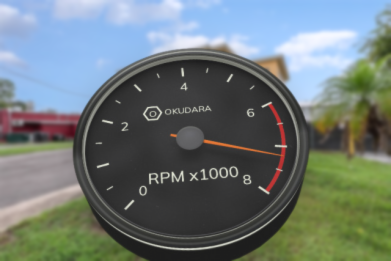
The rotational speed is rpm 7250
